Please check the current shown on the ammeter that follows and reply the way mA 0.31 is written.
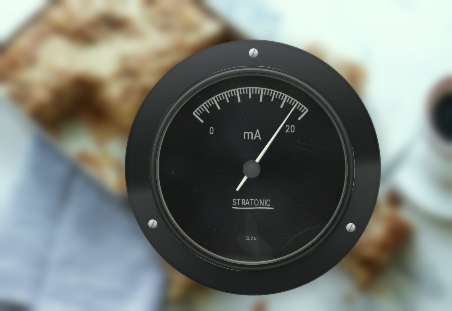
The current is mA 18
